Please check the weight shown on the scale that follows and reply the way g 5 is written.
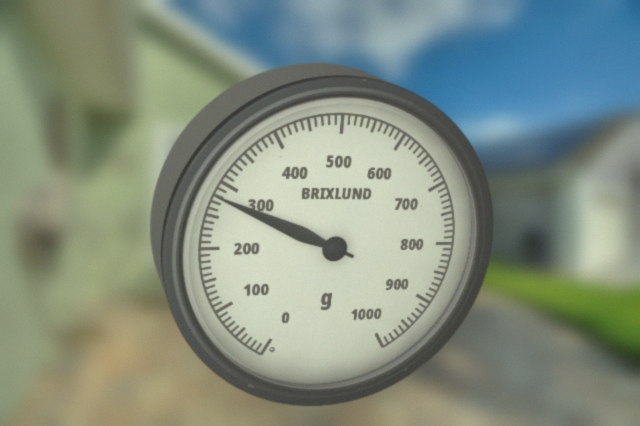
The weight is g 280
